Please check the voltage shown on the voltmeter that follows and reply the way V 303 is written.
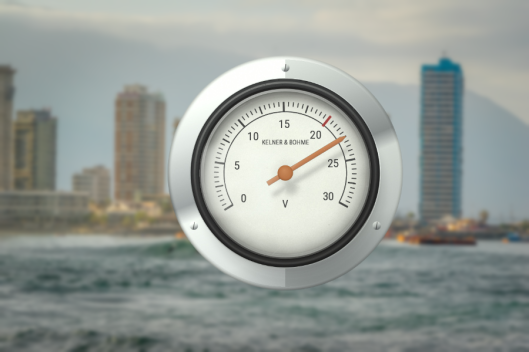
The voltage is V 22.5
